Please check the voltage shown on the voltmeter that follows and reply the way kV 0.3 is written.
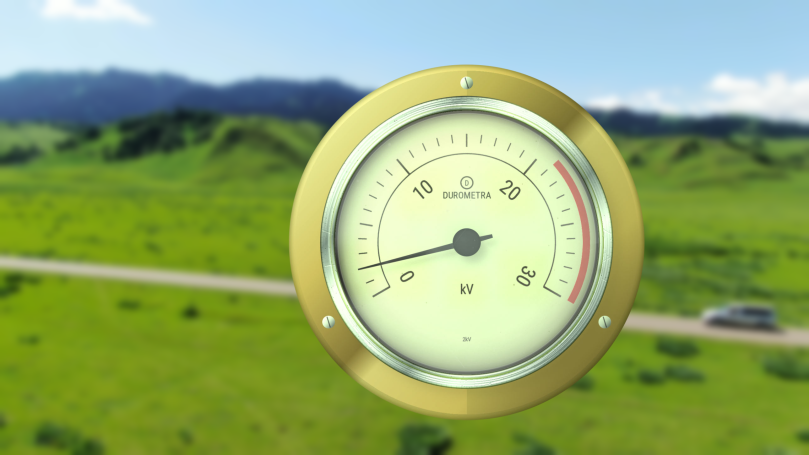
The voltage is kV 2
